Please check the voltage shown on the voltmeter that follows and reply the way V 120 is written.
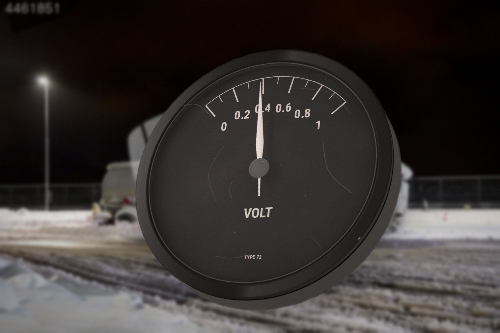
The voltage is V 0.4
